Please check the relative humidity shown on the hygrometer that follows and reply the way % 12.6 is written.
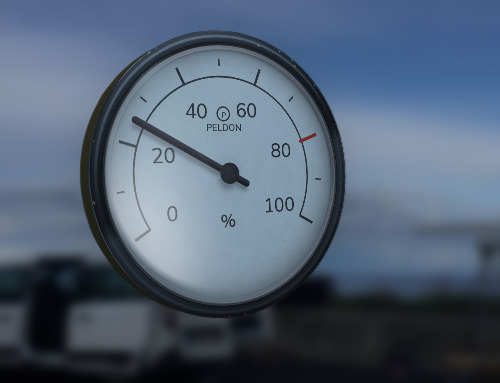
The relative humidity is % 25
